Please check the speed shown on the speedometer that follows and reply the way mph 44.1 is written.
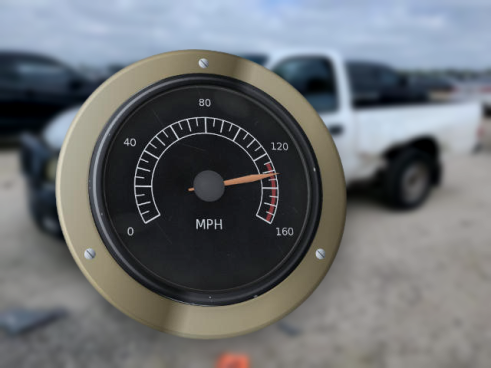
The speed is mph 132.5
